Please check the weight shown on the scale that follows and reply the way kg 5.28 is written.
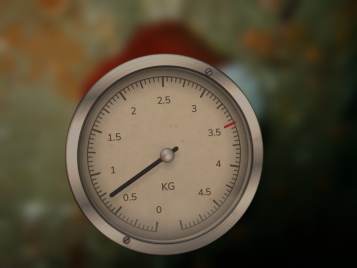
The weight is kg 0.7
